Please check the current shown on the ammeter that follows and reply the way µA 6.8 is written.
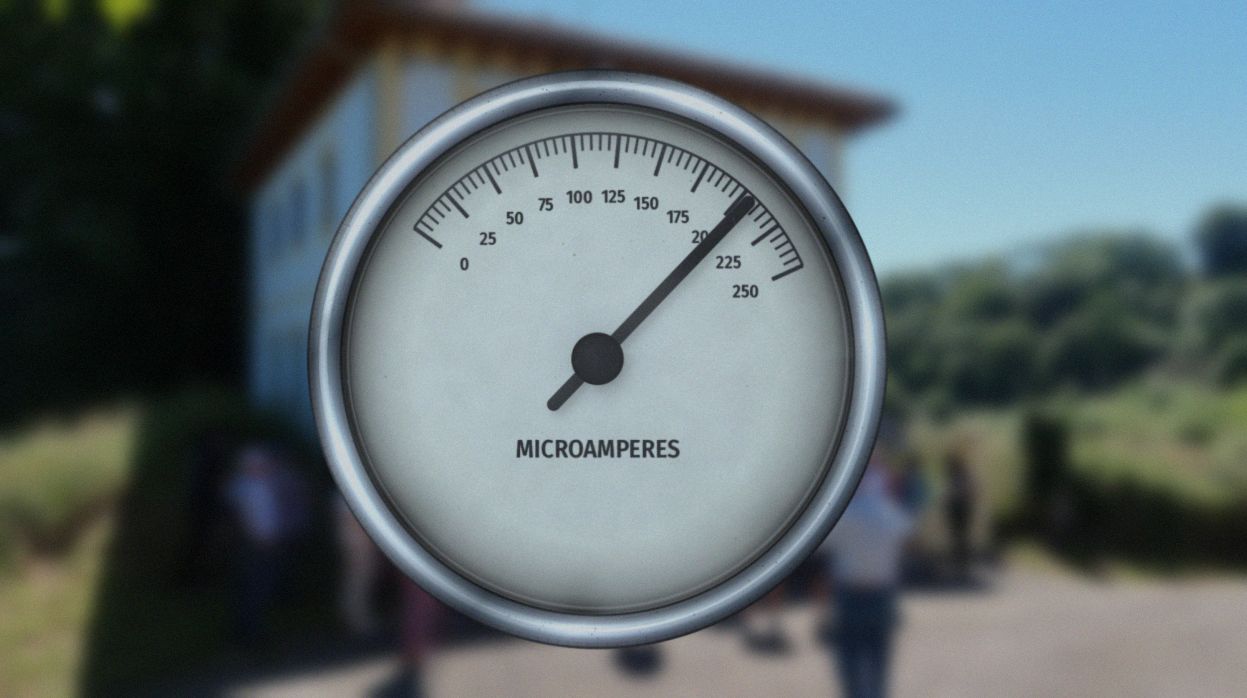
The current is µA 205
